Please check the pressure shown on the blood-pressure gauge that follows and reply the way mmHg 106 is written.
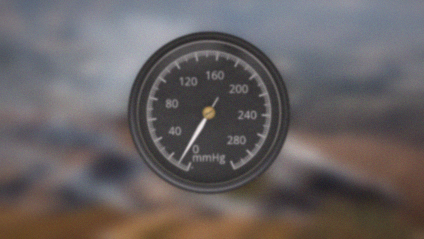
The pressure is mmHg 10
